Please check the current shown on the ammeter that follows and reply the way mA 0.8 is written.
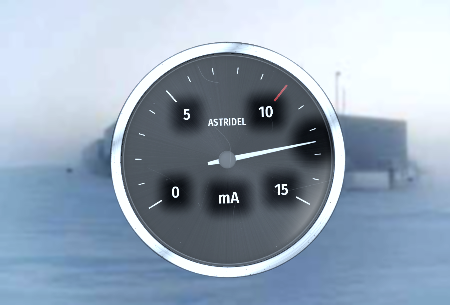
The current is mA 12.5
